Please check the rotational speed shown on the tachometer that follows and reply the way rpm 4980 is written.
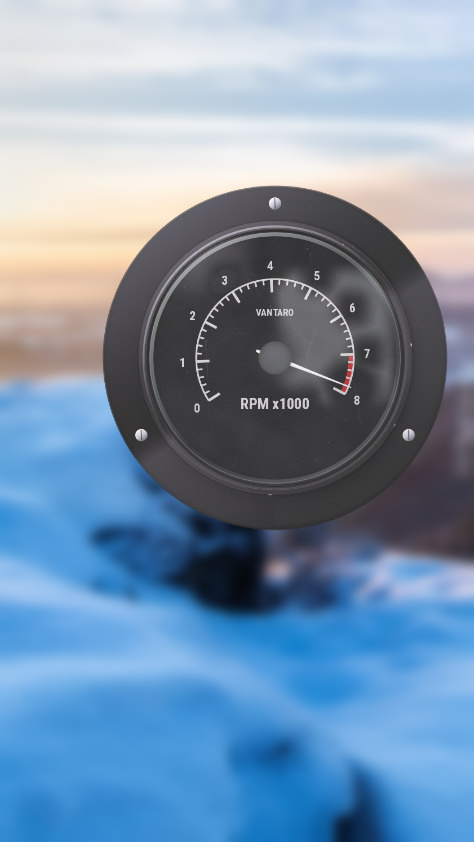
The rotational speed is rpm 7800
